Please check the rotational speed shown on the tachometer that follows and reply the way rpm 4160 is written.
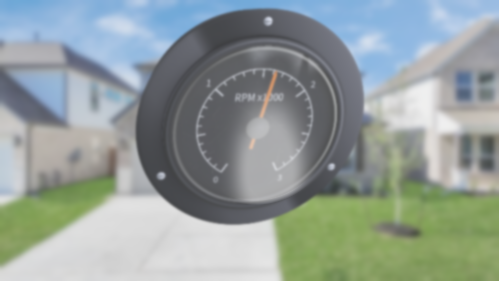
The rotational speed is rpm 1600
